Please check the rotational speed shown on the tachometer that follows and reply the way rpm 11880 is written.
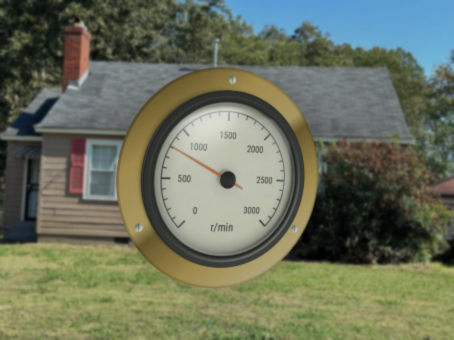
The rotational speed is rpm 800
